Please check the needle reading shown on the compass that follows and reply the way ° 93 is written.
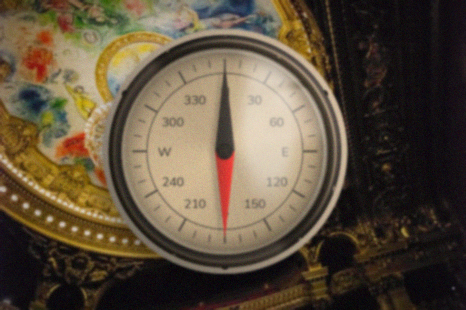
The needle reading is ° 180
